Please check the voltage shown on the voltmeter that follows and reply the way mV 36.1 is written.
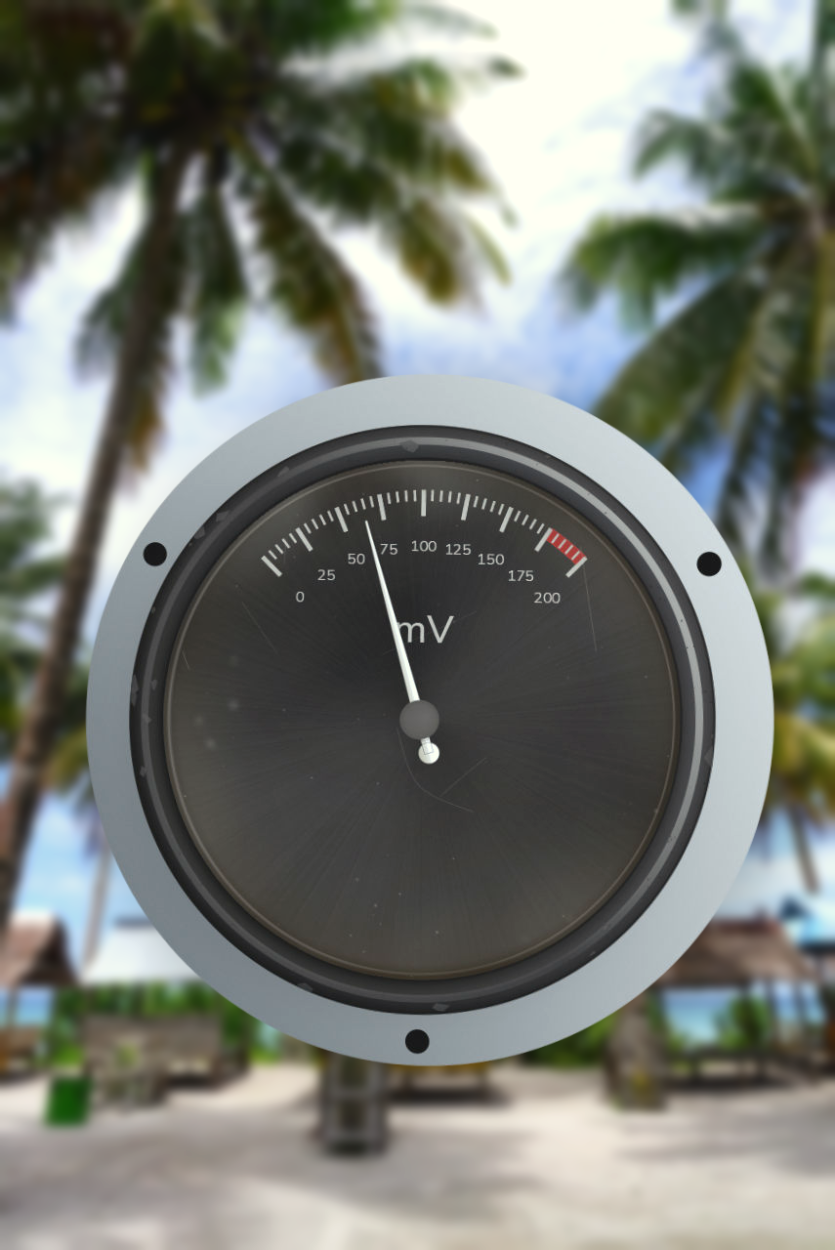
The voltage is mV 65
